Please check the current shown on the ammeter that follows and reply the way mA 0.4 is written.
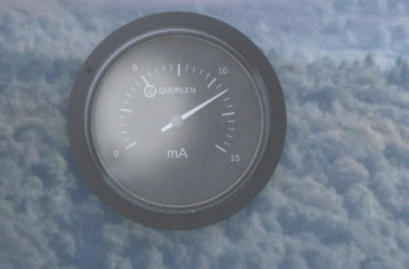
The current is mA 11
